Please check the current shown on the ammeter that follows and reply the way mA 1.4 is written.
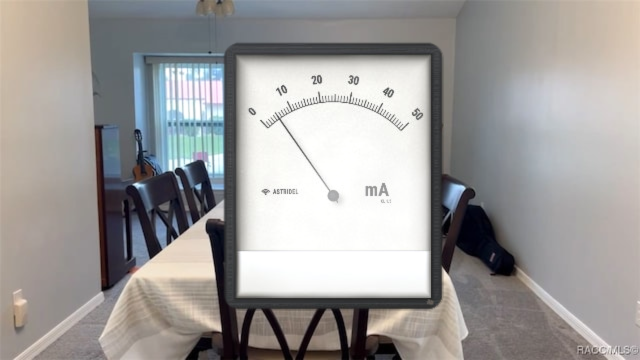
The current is mA 5
